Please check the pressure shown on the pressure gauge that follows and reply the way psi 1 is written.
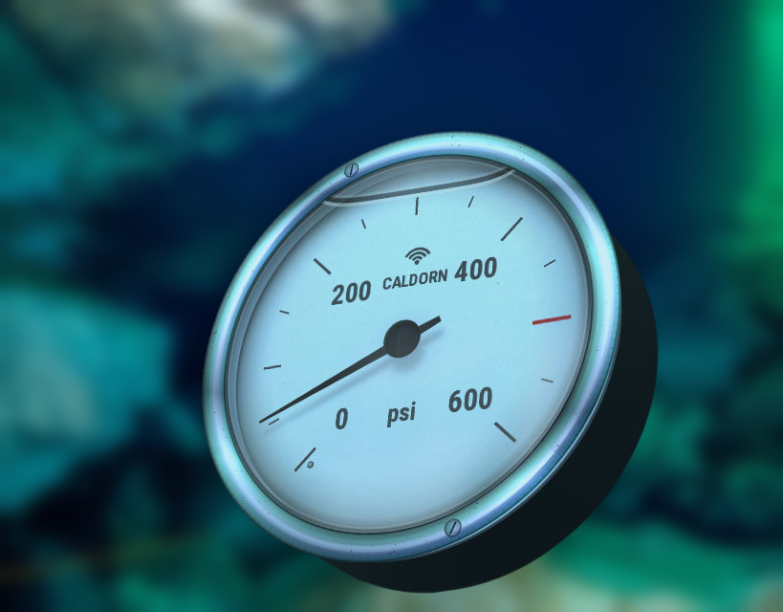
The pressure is psi 50
